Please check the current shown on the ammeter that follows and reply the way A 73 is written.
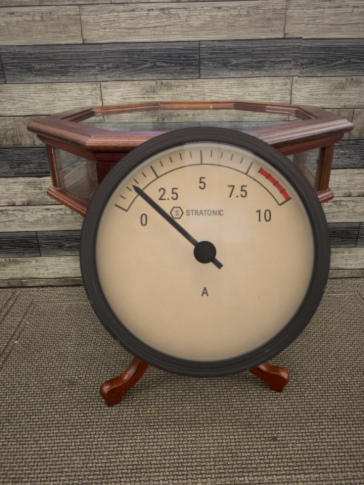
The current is A 1.25
